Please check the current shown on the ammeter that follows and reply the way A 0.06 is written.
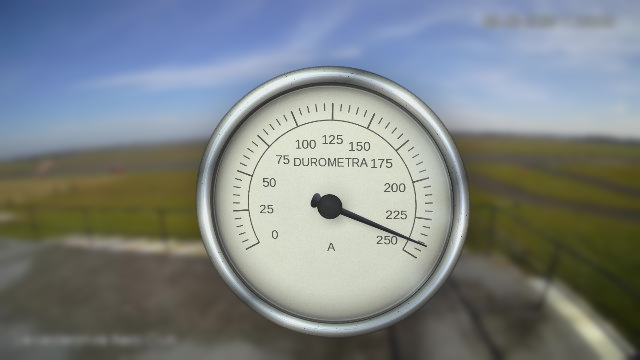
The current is A 240
